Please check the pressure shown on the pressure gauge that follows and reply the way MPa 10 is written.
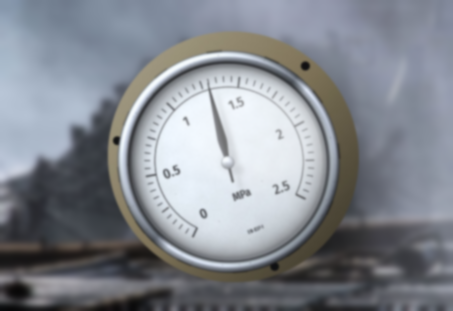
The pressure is MPa 1.3
